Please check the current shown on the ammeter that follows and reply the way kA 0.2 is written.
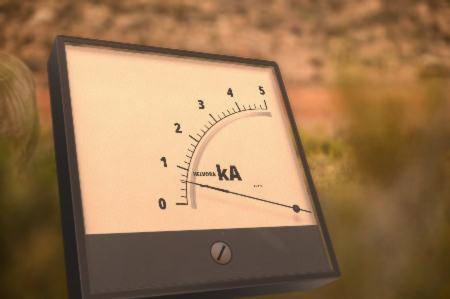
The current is kA 0.6
